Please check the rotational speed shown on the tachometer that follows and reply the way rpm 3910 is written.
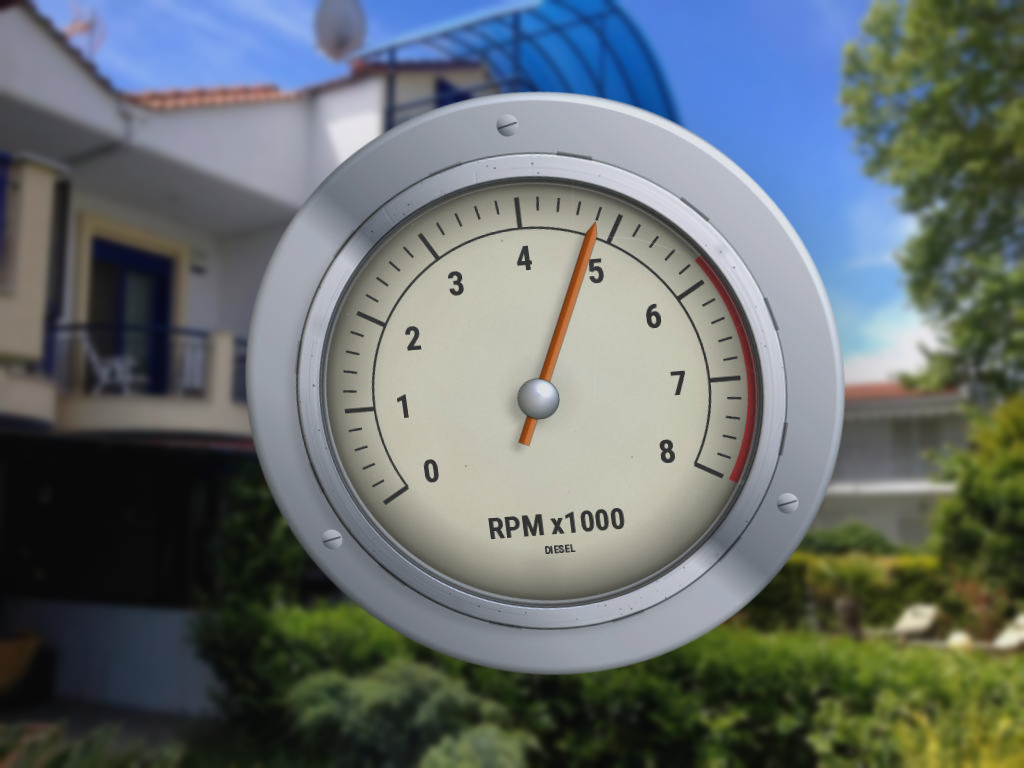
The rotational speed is rpm 4800
